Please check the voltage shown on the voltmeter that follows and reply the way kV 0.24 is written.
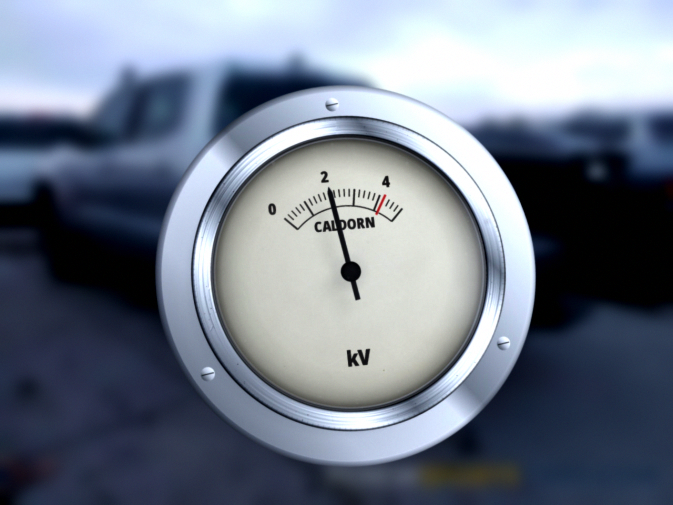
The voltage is kV 2
